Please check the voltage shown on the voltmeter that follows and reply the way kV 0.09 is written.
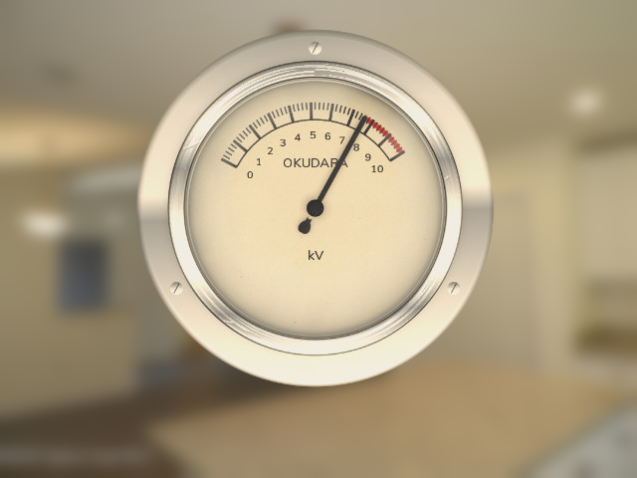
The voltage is kV 7.6
